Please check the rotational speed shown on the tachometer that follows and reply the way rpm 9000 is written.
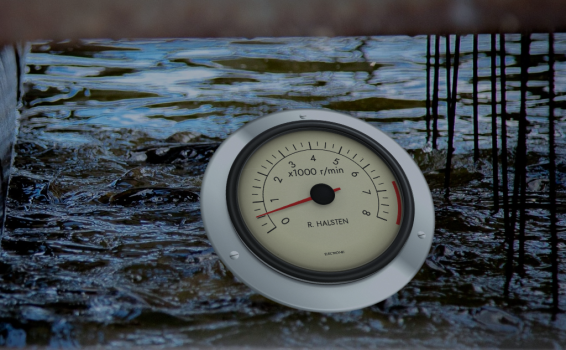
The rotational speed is rpm 500
